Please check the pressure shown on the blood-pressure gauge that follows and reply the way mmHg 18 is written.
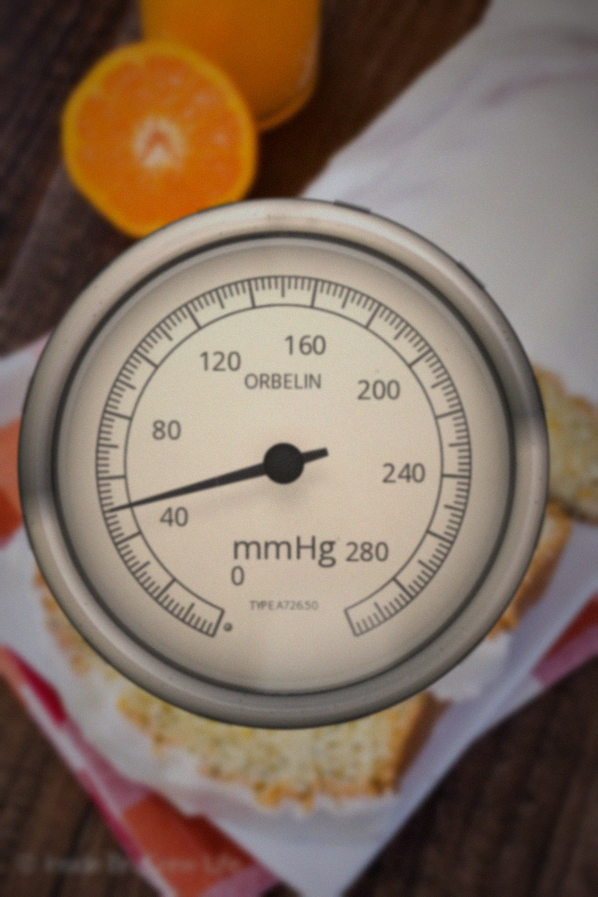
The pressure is mmHg 50
